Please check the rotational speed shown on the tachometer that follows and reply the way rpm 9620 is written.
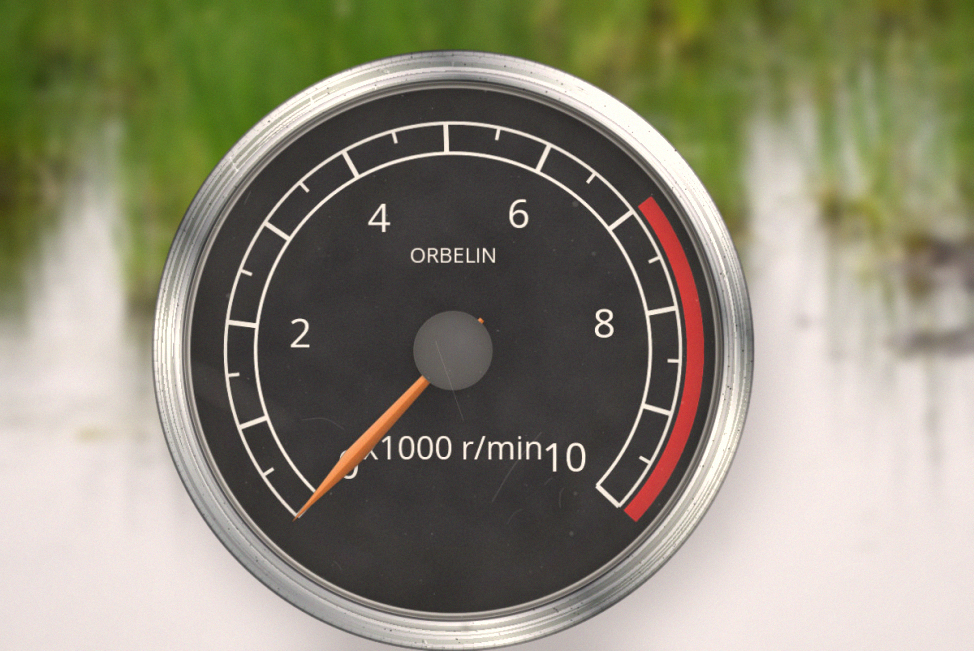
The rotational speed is rpm 0
